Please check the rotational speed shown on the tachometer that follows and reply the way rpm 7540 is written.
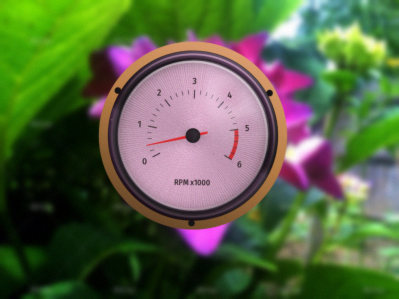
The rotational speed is rpm 400
